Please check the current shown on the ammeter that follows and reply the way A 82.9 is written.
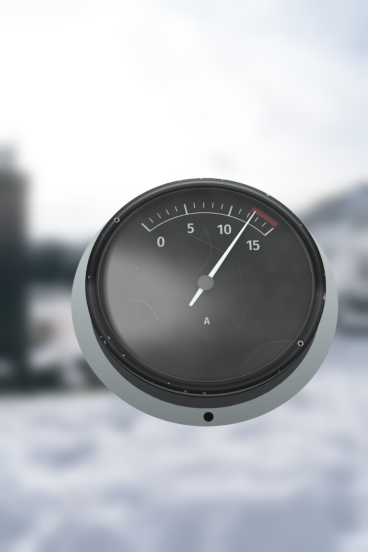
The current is A 12.5
